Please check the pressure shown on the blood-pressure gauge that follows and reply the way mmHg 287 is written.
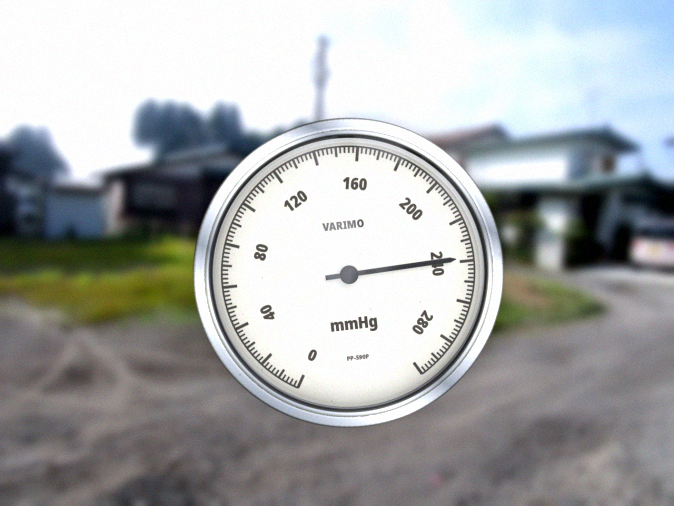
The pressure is mmHg 238
